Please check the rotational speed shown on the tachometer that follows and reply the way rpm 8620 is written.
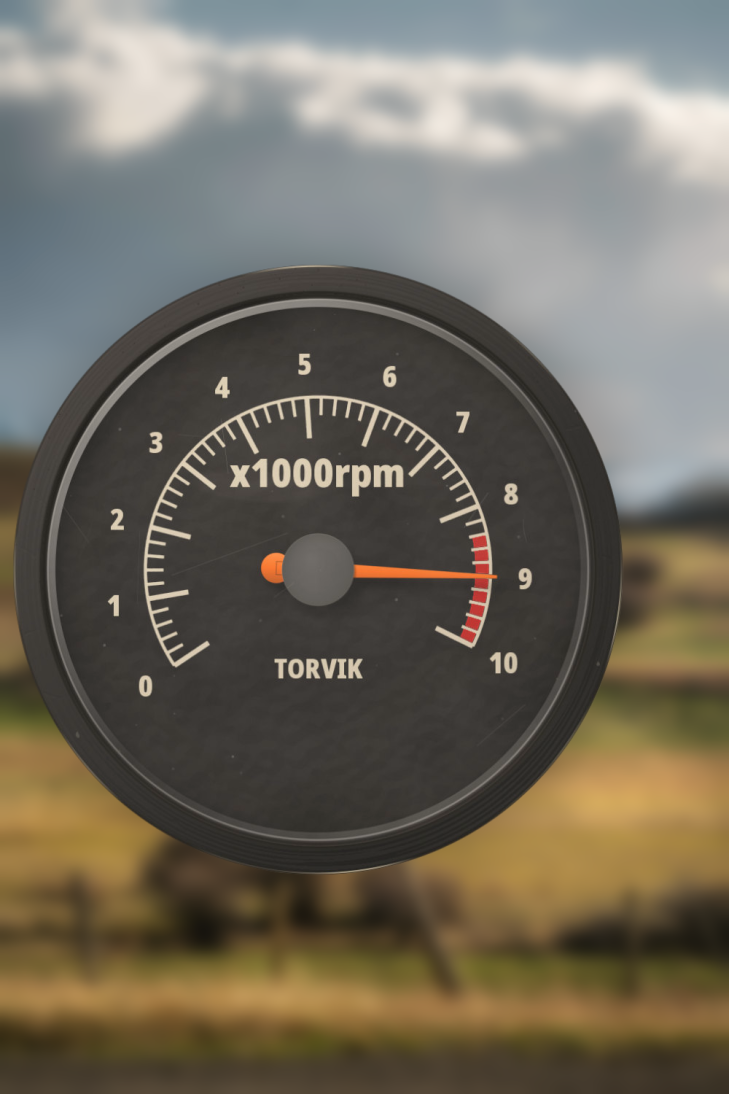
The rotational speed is rpm 9000
